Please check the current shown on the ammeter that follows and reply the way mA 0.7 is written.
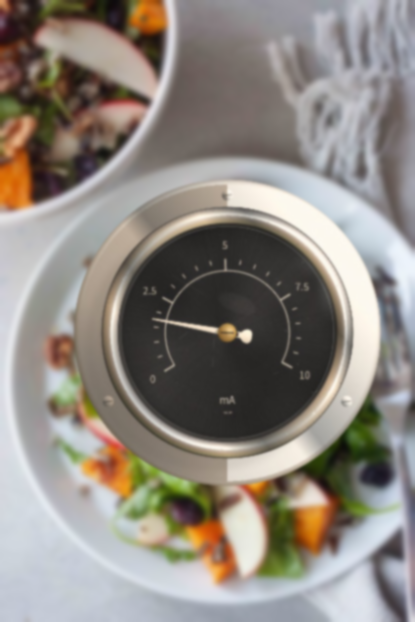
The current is mA 1.75
